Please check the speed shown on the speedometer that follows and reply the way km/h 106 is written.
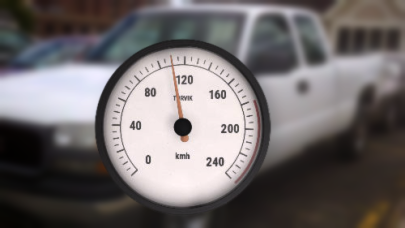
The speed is km/h 110
